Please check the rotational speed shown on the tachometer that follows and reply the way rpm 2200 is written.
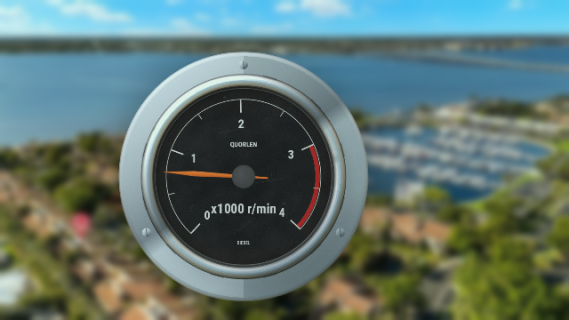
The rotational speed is rpm 750
